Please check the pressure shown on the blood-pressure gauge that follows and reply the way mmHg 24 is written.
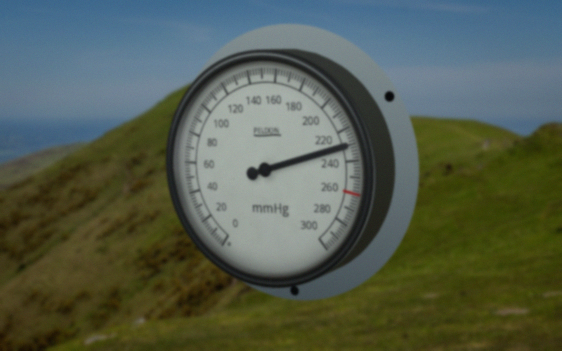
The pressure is mmHg 230
